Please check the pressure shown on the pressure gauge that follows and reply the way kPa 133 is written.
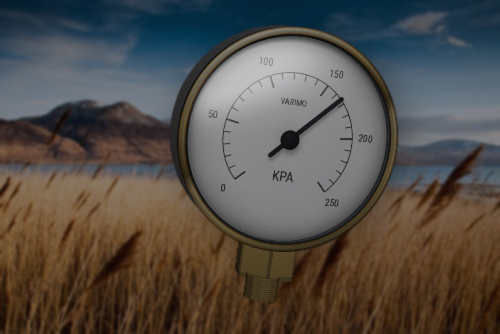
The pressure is kPa 165
